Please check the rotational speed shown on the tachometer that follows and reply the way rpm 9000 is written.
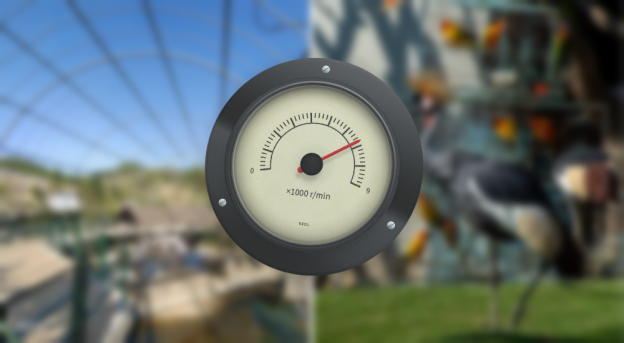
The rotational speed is rpm 6800
